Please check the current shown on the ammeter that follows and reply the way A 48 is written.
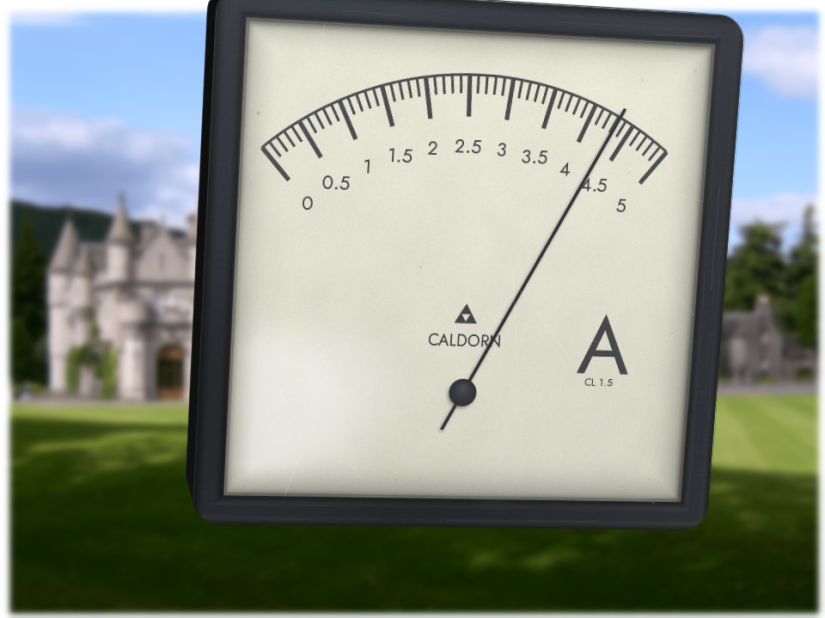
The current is A 4.3
